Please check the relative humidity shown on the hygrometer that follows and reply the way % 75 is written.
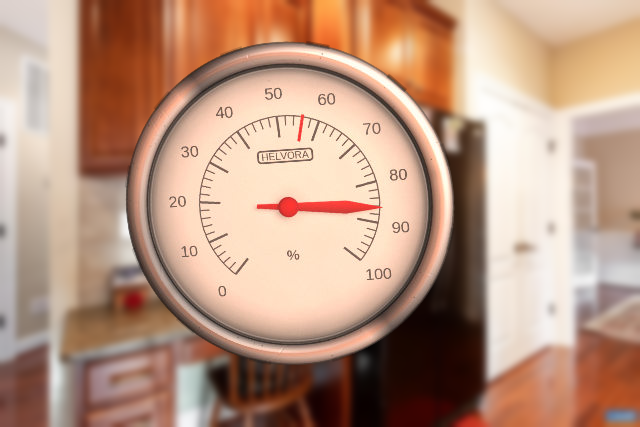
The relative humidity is % 86
